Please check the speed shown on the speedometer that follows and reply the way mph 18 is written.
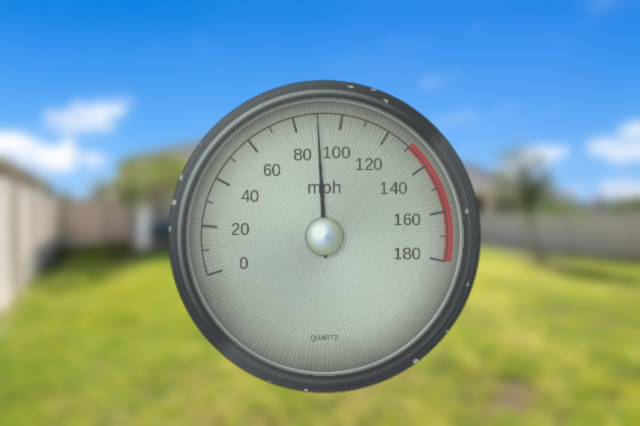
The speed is mph 90
